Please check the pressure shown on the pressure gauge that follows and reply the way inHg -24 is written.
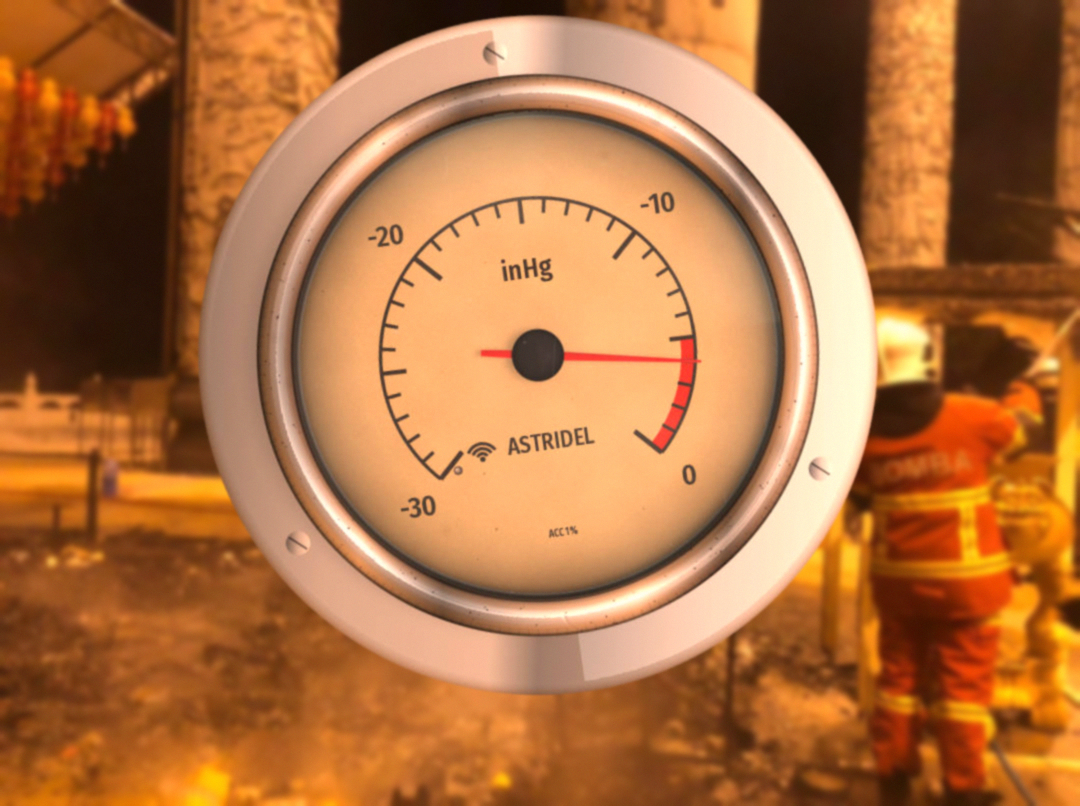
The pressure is inHg -4
